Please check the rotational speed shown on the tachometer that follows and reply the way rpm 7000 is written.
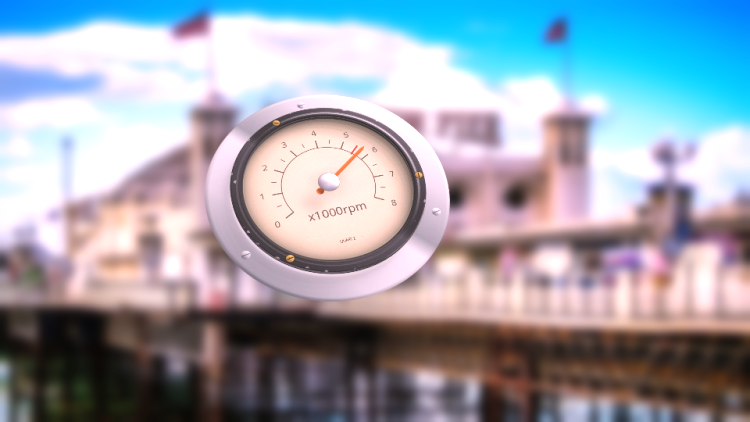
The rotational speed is rpm 5750
